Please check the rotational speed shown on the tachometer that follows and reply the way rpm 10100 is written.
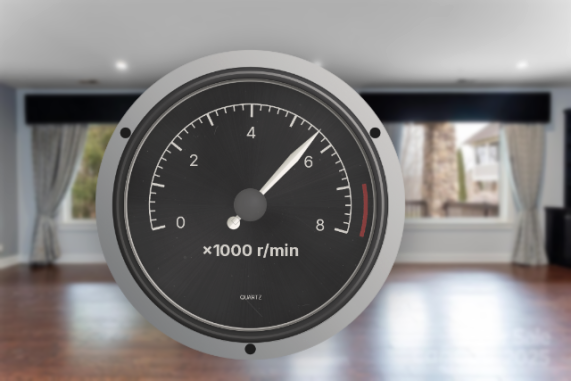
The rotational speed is rpm 5600
